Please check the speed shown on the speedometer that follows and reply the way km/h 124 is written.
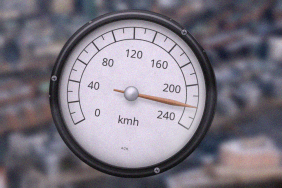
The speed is km/h 220
